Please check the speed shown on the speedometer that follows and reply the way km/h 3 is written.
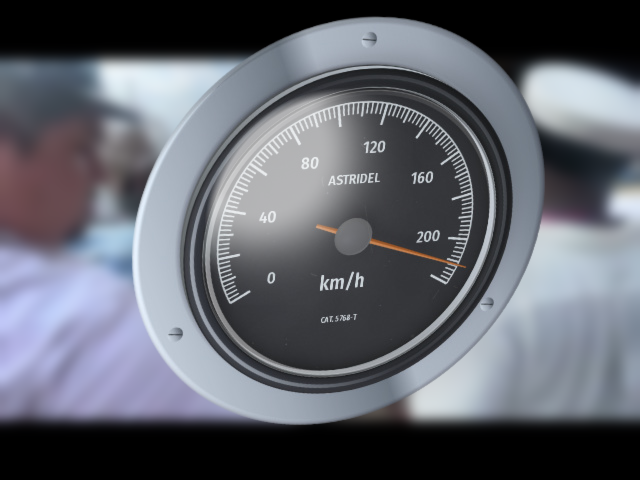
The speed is km/h 210
